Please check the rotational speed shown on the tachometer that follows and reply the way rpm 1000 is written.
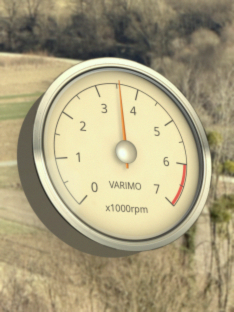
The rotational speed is rpm 3500
